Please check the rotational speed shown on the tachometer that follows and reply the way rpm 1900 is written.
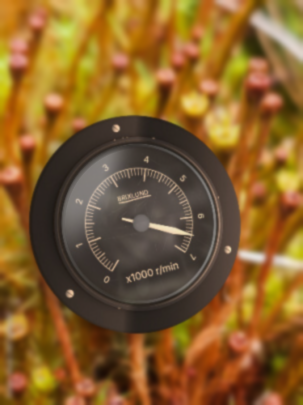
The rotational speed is rpm 6500
